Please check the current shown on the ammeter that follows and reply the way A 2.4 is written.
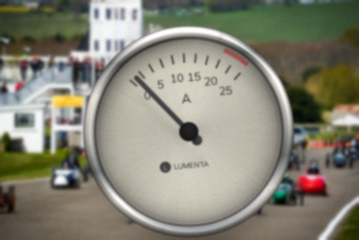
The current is A 1.25
